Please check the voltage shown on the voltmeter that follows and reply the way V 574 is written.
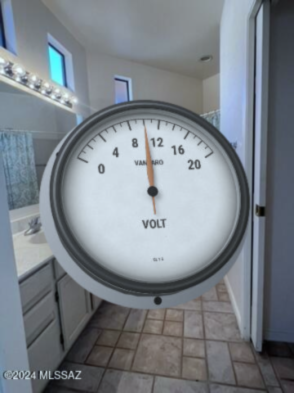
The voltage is V 10
